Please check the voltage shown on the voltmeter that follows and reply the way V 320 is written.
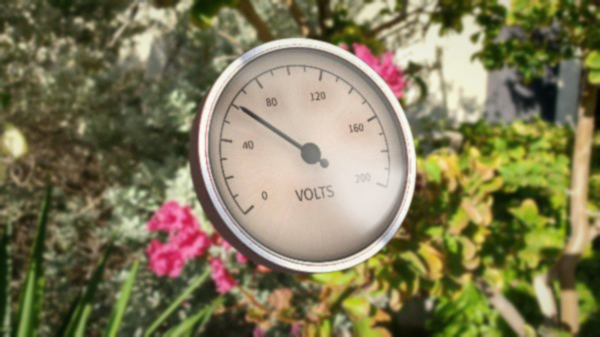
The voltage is V 60
